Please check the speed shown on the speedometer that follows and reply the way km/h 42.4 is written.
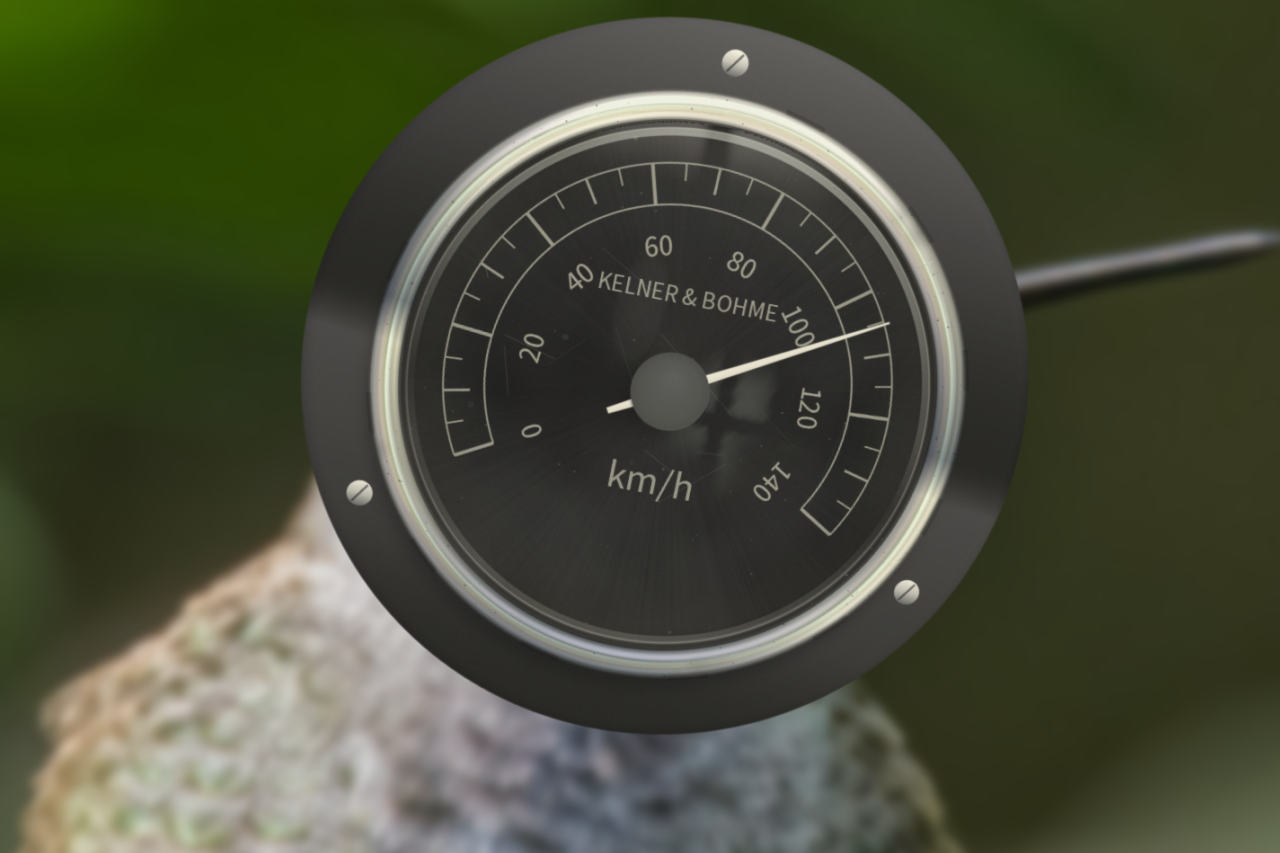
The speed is km/h 105
